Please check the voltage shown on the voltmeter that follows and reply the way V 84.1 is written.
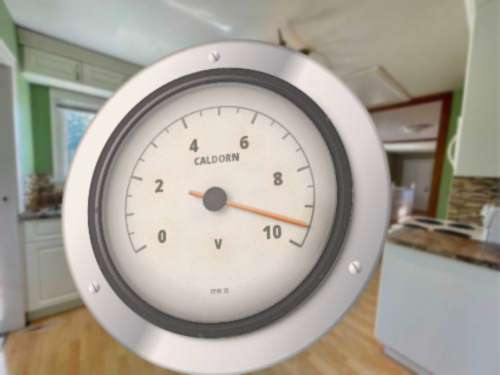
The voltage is V 9.5
